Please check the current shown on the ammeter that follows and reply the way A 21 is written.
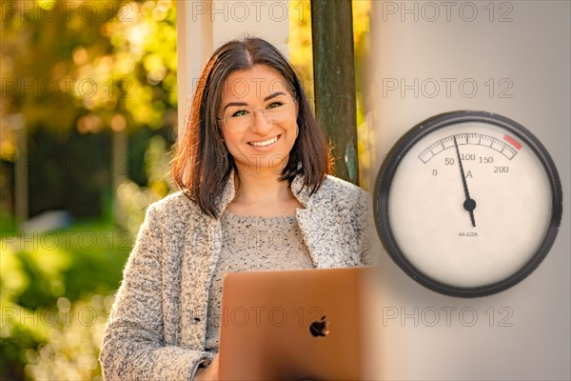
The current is A 75
